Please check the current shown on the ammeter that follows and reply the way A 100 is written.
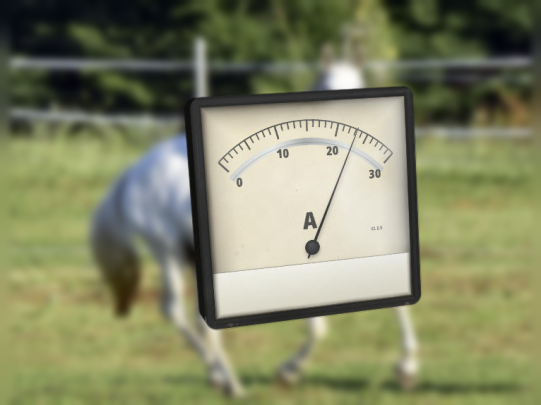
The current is A 23
